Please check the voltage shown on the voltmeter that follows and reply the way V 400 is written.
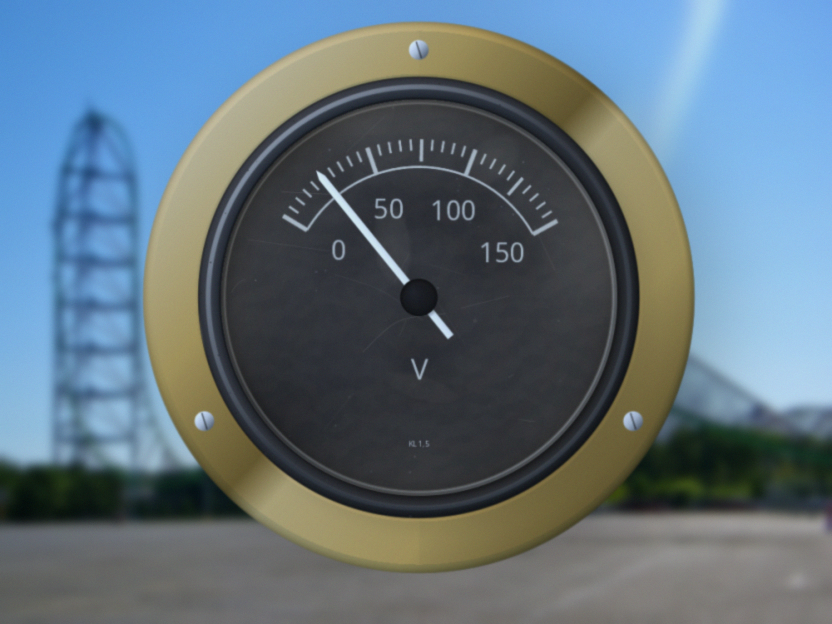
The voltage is V 25
